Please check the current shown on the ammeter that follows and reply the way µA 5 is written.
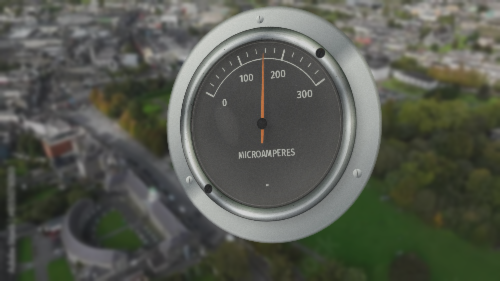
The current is µA 160
